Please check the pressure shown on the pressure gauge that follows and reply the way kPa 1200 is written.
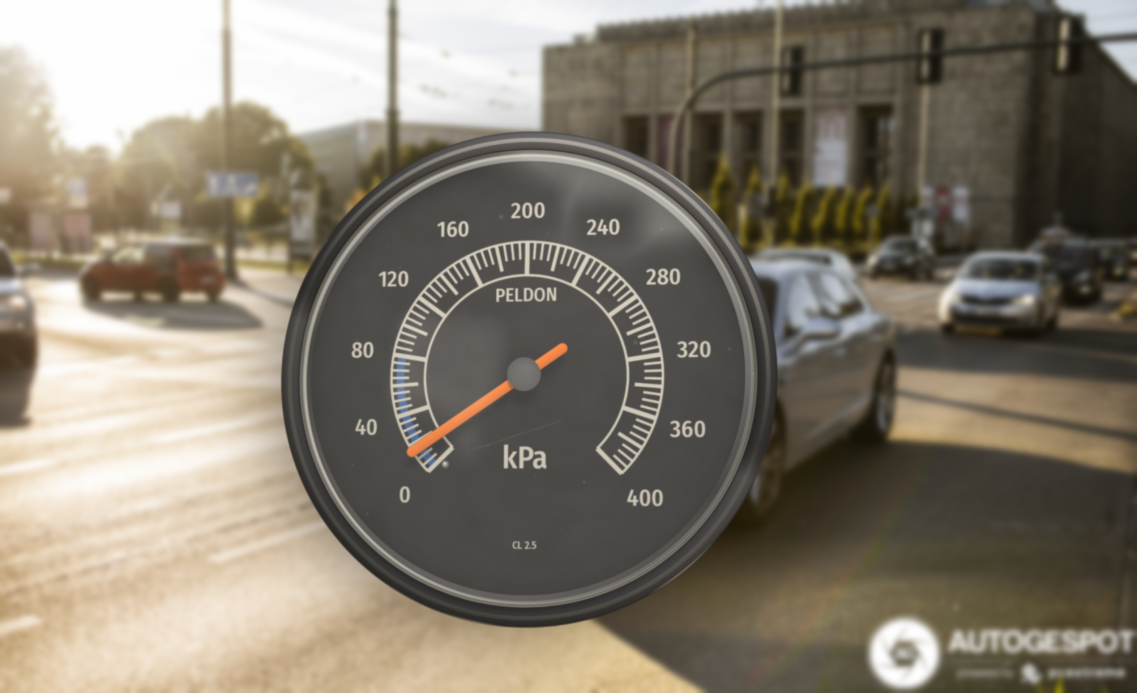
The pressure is kPa 15
